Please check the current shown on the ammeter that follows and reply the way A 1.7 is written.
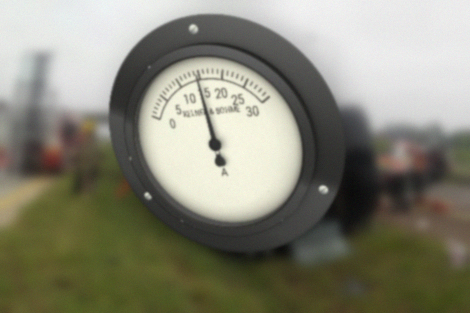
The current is A 15
